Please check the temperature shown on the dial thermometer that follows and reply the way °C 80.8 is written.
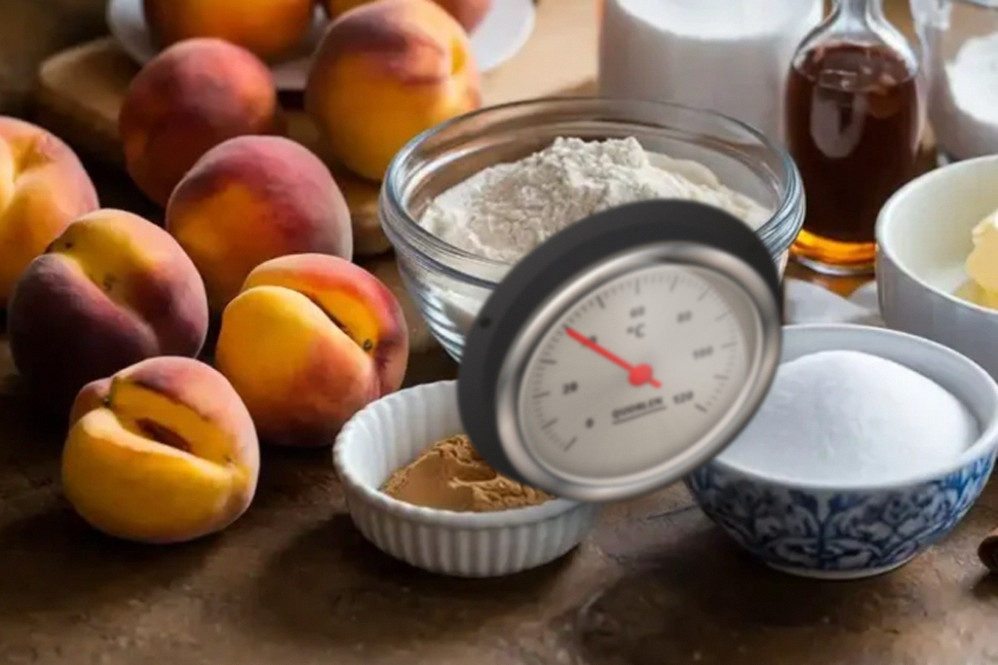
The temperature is °C 40
